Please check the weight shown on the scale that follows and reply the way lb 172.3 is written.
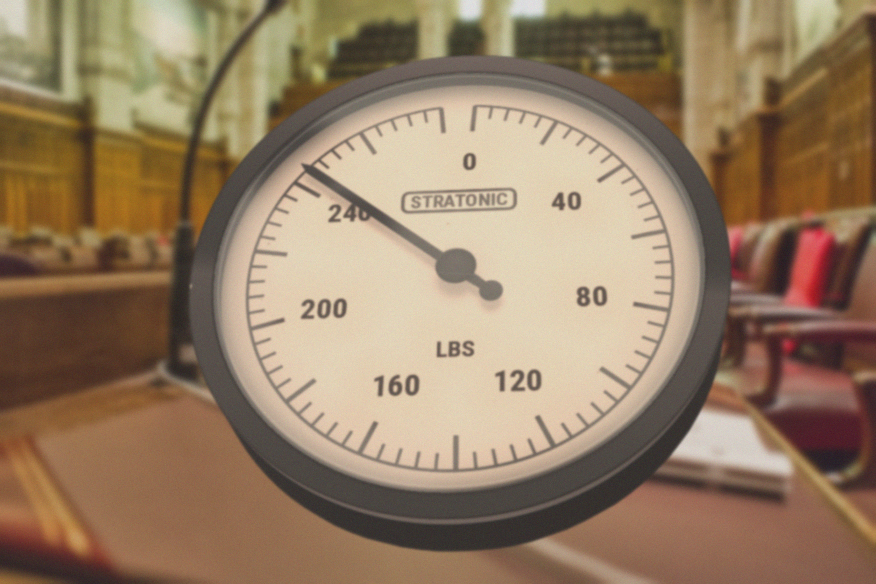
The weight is lb 244
